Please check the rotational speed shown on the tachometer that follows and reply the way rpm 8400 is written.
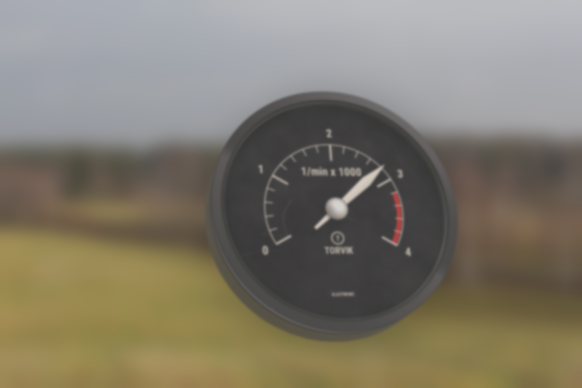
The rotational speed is rpm 2800
